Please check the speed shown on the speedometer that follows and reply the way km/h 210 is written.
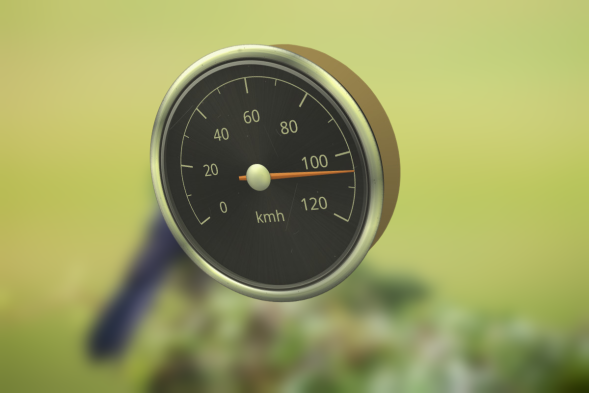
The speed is km/h 105
